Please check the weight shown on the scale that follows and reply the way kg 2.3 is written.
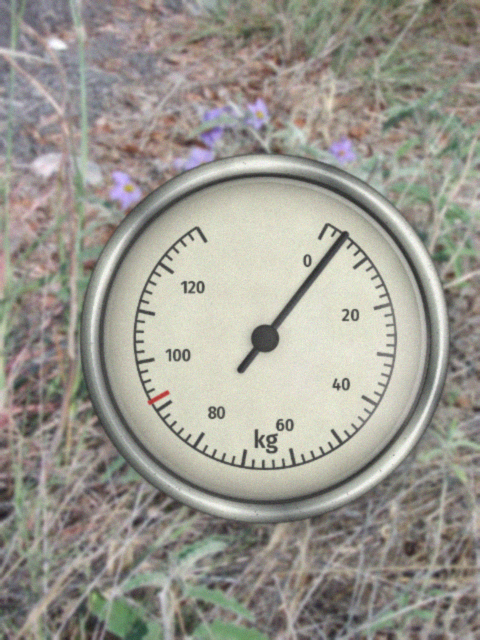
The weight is kg 4
